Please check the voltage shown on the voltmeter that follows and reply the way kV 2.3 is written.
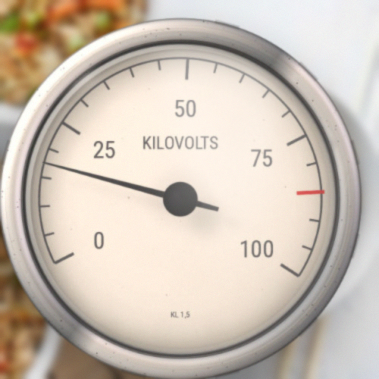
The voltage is kV 17.5
